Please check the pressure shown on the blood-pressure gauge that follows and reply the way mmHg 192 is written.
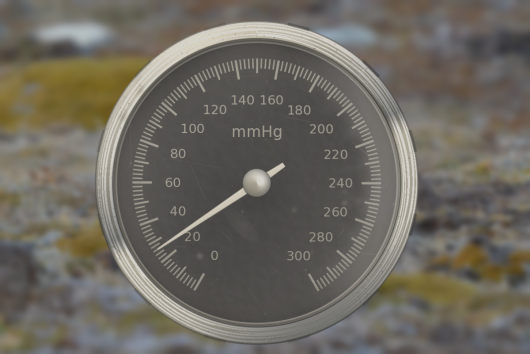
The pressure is mmHg 26
